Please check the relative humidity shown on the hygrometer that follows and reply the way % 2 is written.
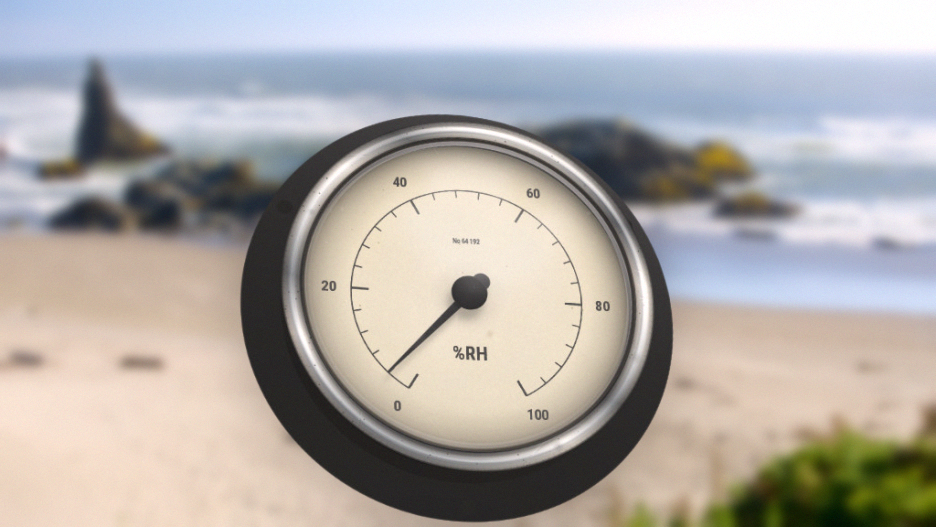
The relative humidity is % 4
